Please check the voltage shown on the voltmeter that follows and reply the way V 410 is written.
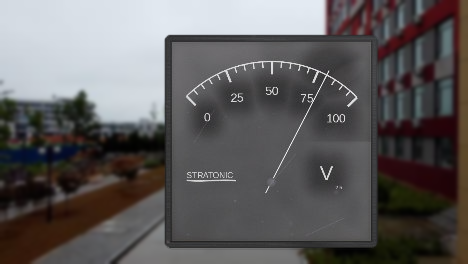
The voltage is V 80
